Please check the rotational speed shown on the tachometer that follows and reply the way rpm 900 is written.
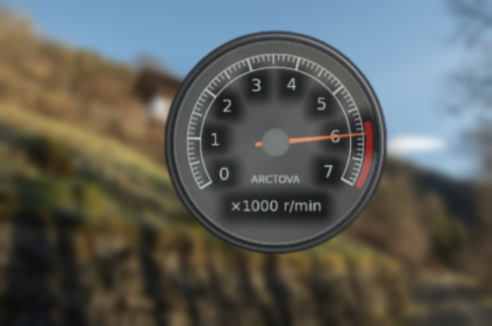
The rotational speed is rpm 6000
